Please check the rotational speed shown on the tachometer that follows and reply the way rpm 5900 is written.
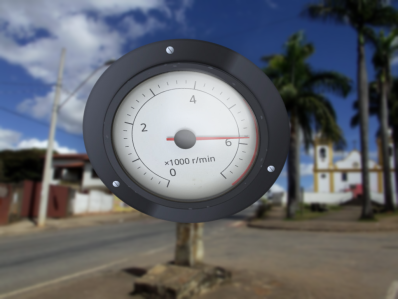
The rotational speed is rpm 5800
